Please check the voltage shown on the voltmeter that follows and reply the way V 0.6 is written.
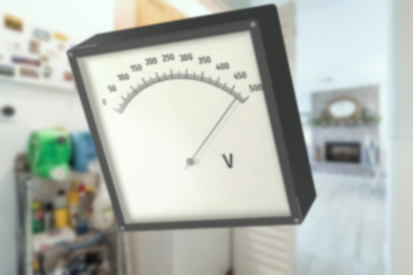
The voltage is V 475
